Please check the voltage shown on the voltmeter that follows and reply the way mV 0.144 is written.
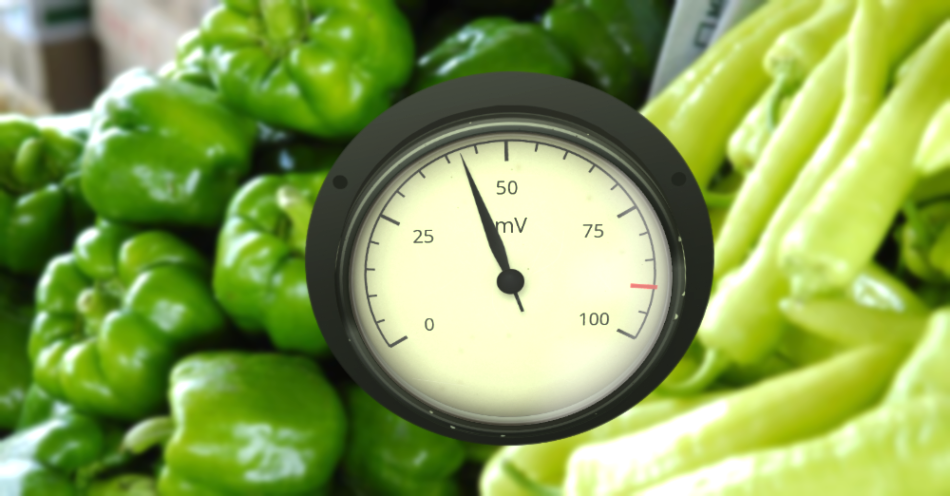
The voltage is mV 42.5
